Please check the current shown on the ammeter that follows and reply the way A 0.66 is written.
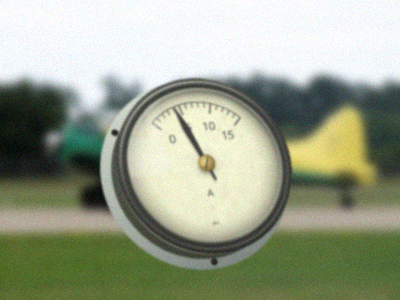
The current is A 4
